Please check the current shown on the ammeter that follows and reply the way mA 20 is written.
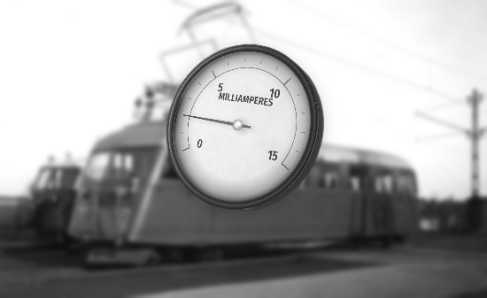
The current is mA 2
